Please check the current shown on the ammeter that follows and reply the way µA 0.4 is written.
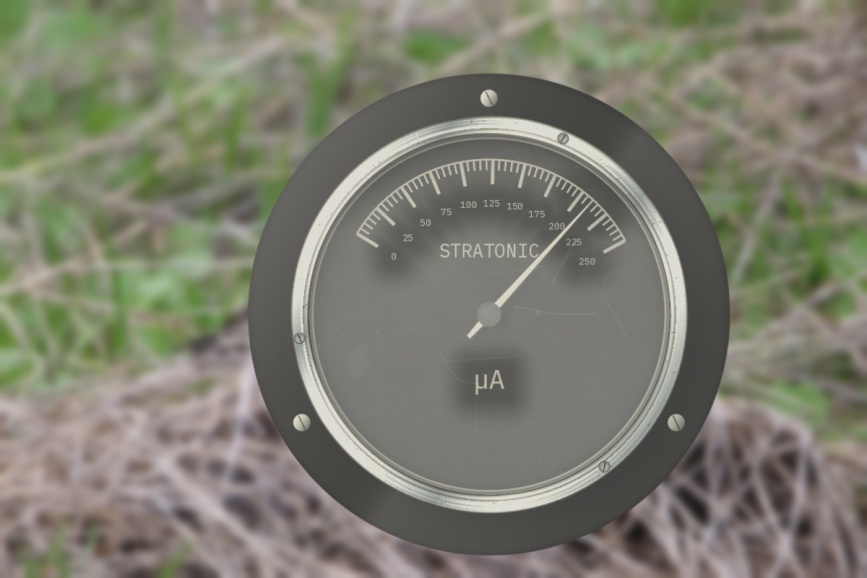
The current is µA 210
